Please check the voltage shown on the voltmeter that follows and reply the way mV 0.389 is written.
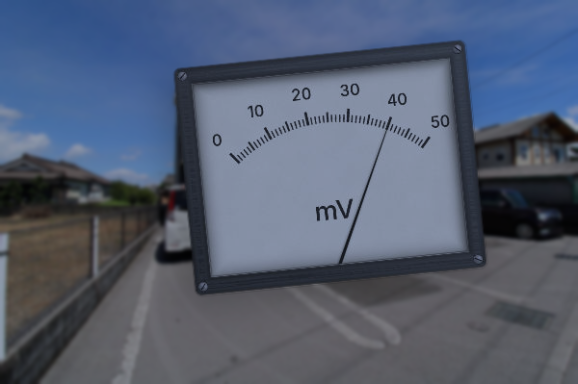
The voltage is mV 40
